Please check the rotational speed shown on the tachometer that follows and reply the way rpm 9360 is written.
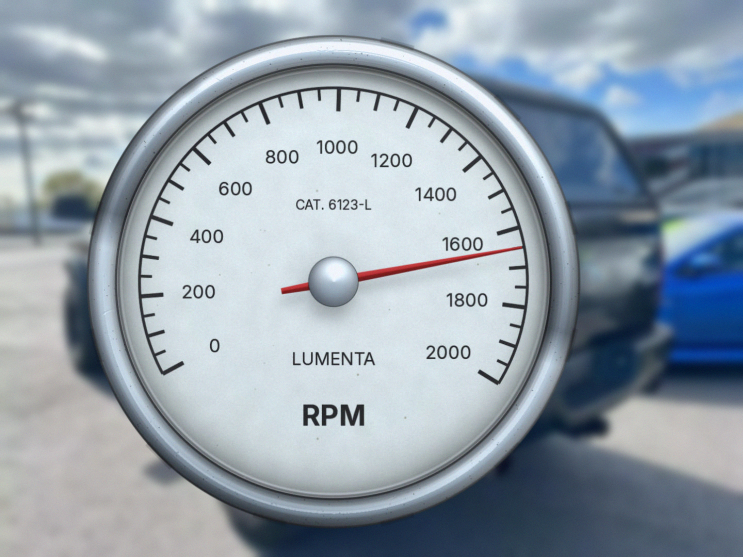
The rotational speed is rpm 1650
